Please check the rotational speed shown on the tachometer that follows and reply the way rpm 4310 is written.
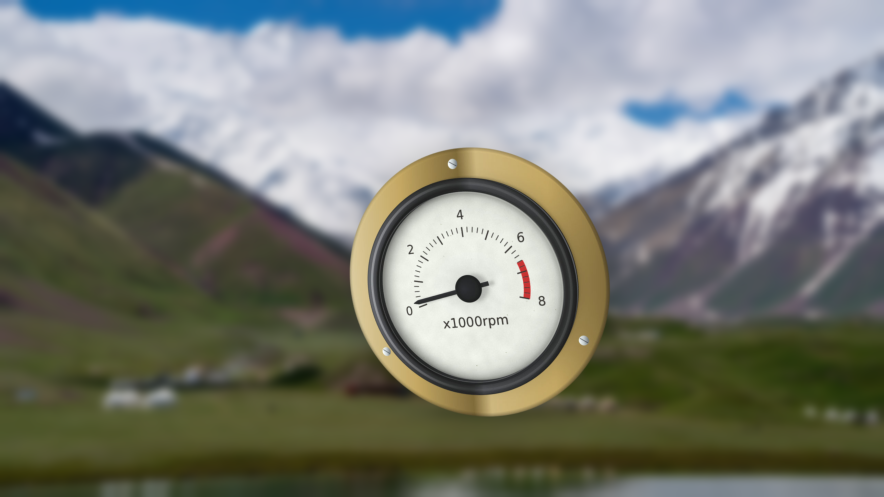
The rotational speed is rpm 200
